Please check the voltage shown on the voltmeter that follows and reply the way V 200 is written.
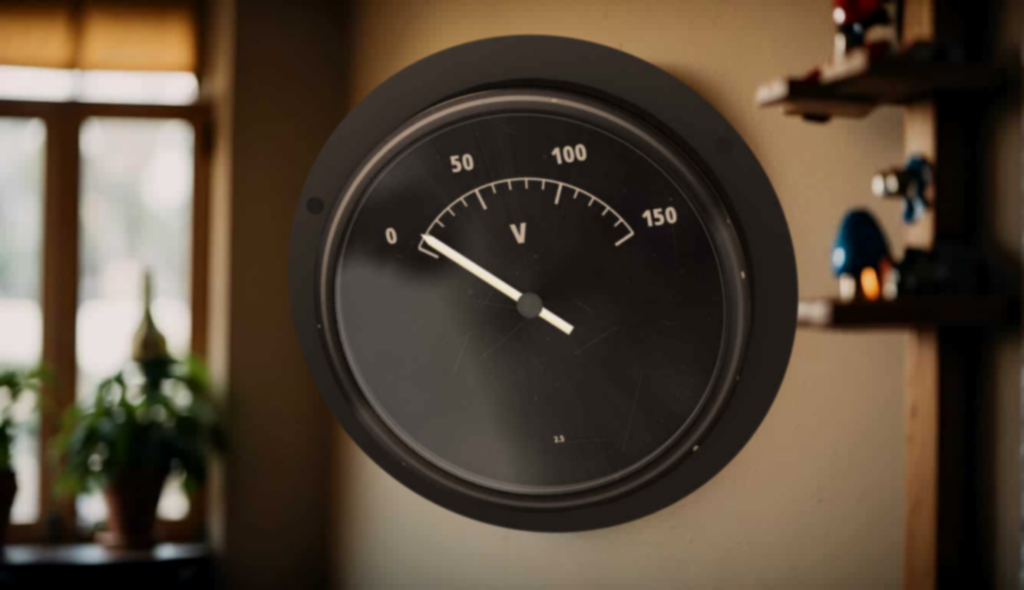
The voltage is V 10
